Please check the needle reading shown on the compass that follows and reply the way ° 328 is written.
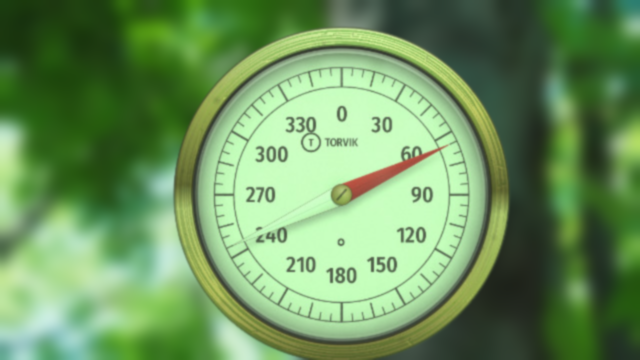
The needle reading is ° 65
